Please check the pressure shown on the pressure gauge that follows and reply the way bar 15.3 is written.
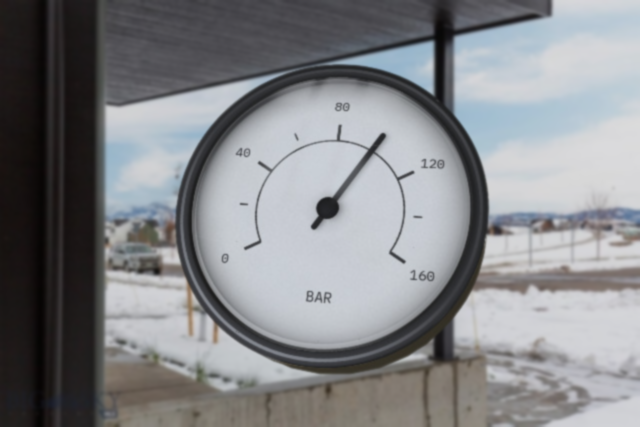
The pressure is bar 100
